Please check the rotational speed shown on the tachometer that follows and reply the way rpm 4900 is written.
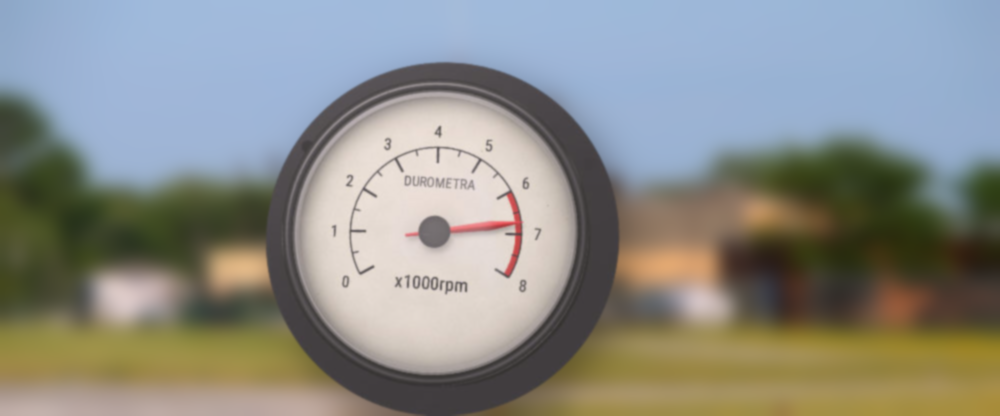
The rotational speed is rpm 6750
